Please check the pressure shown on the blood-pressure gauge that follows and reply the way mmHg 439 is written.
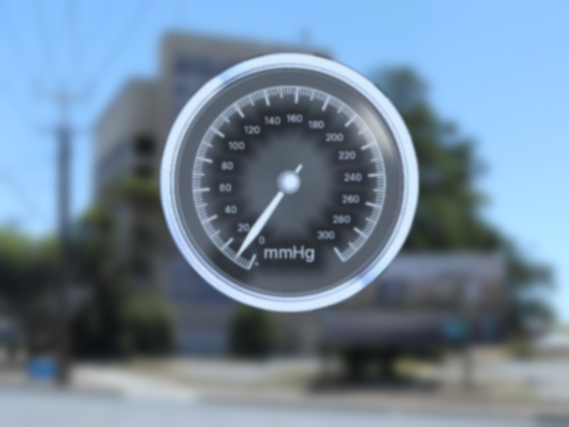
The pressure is mmHg 10
